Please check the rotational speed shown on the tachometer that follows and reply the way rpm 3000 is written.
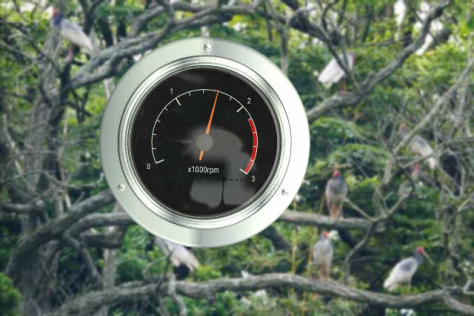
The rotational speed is rpm 1600
